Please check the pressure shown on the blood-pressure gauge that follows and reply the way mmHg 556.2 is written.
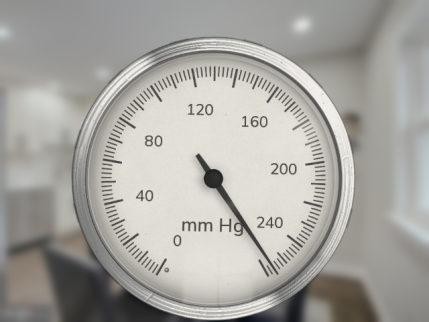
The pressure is mmHg 256
